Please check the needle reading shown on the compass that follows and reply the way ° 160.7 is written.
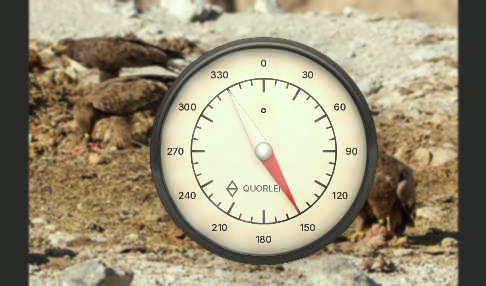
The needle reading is ° 150
